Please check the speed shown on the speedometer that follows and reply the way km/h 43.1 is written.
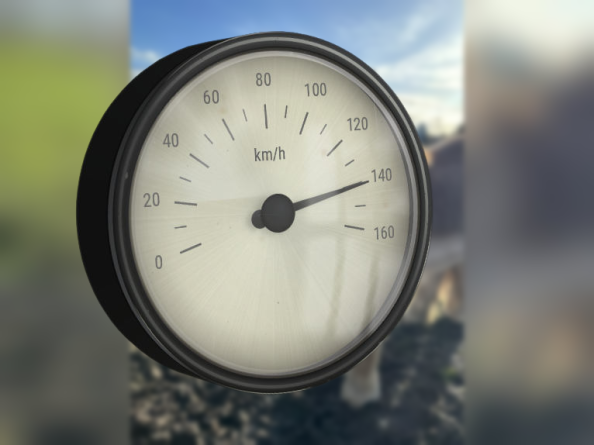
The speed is km/h 140
